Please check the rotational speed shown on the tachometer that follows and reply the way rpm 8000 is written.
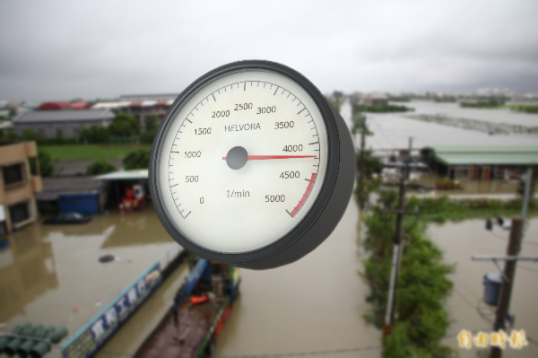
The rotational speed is rpm 4200
